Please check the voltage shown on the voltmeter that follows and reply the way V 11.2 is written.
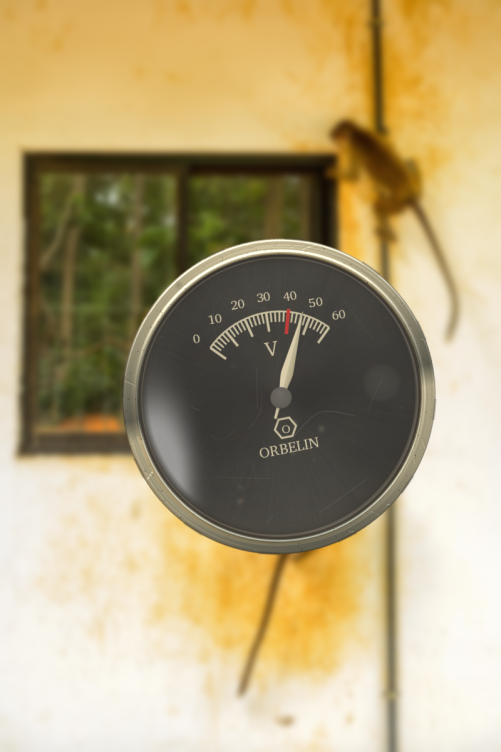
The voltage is V 46
